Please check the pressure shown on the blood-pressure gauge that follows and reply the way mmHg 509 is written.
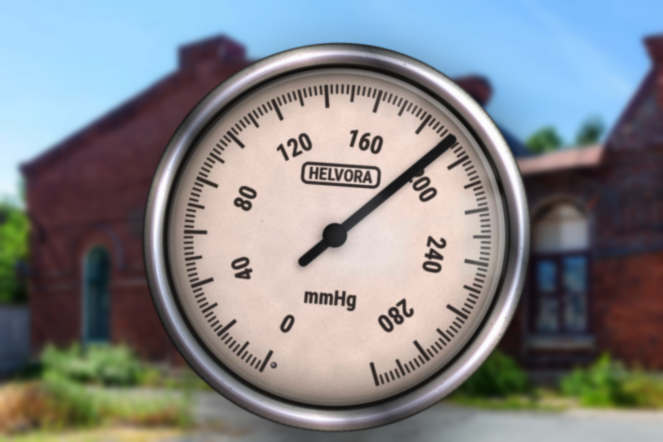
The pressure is mmHg 192
